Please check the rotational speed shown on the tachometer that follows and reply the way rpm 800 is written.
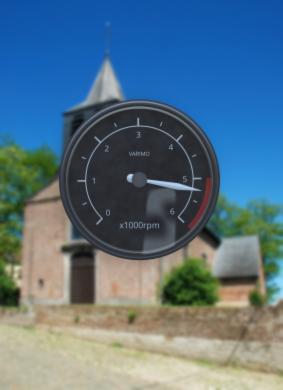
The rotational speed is rpm 5250
